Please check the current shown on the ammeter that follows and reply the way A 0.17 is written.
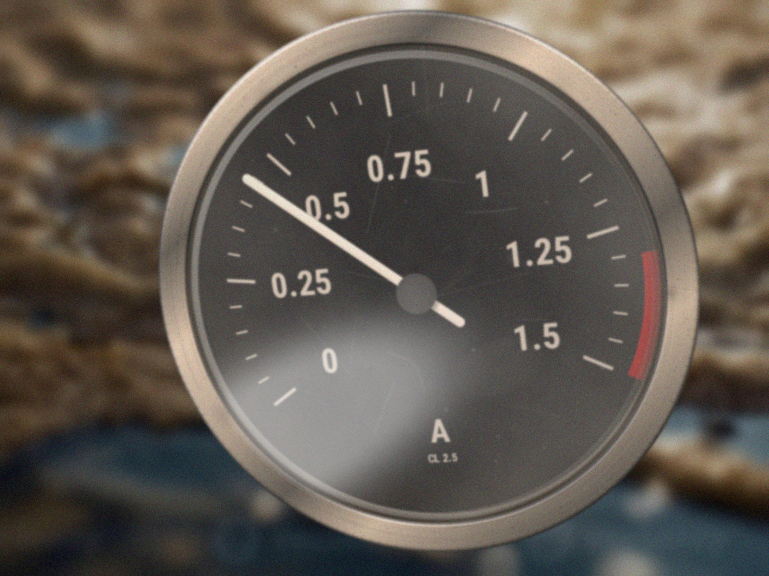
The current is A 0.45
